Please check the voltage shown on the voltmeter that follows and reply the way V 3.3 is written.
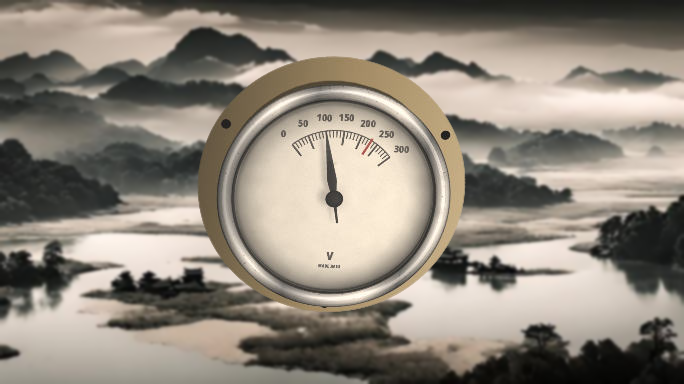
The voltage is V 100
